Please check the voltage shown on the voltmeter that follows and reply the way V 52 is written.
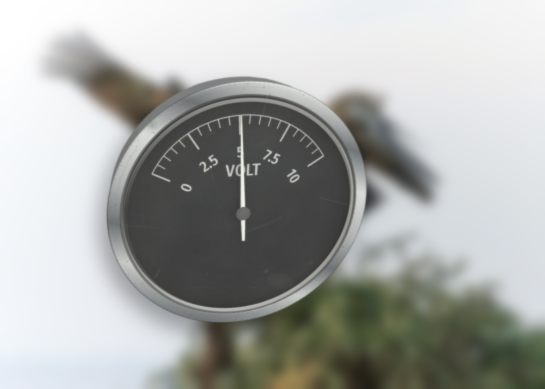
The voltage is V 5
